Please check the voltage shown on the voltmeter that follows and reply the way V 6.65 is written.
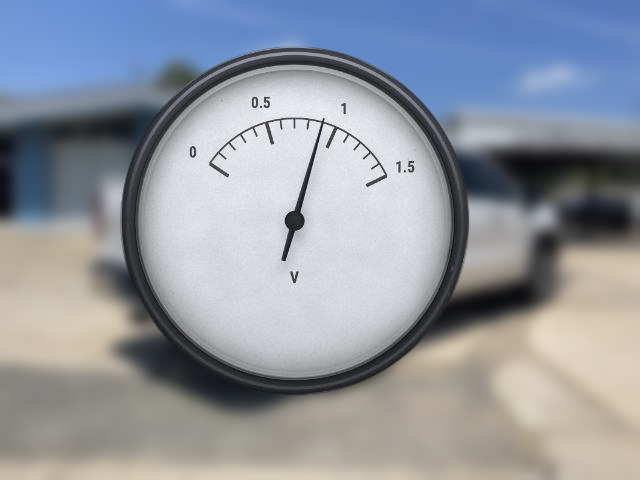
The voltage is V 0.9
